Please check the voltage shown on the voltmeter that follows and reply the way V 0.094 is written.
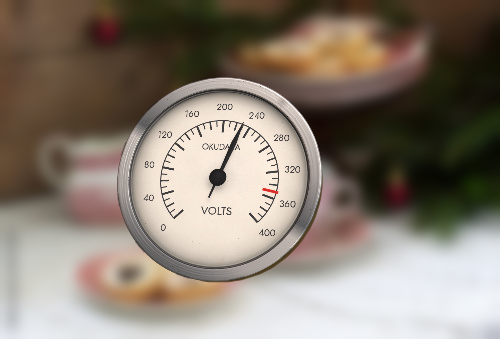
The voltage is V 230
